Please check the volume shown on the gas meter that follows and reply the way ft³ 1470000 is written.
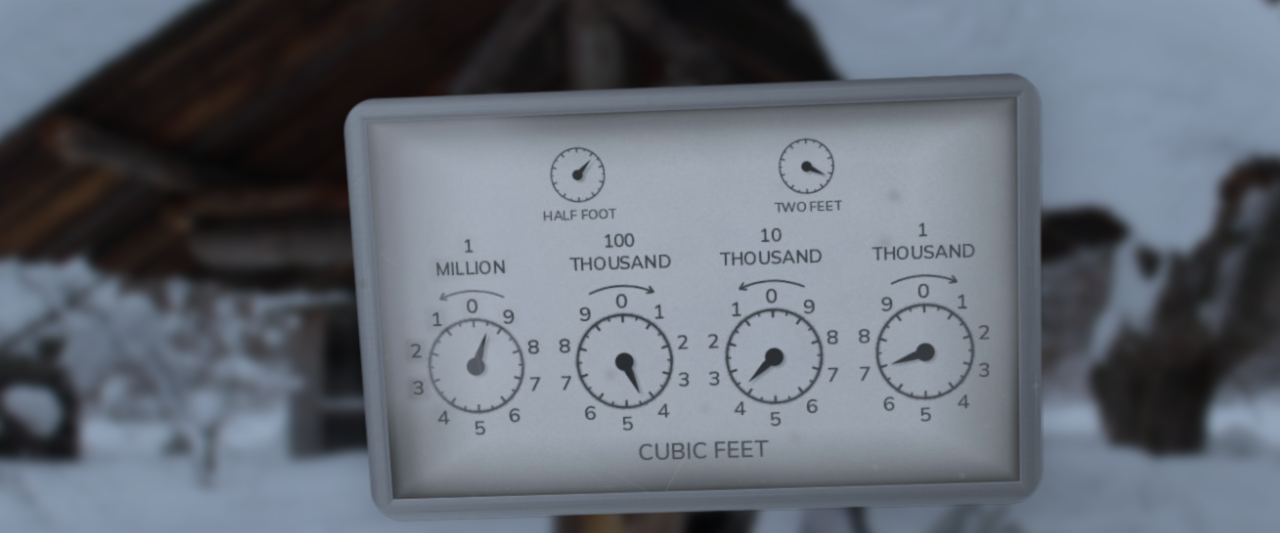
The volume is ft³ 943700
